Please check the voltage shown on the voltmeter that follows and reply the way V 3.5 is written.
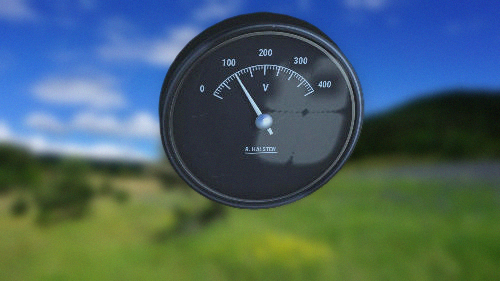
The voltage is V 100
